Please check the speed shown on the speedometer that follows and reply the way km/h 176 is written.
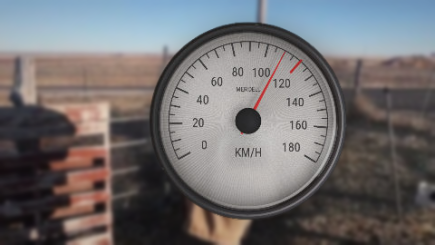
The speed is km/h 110
